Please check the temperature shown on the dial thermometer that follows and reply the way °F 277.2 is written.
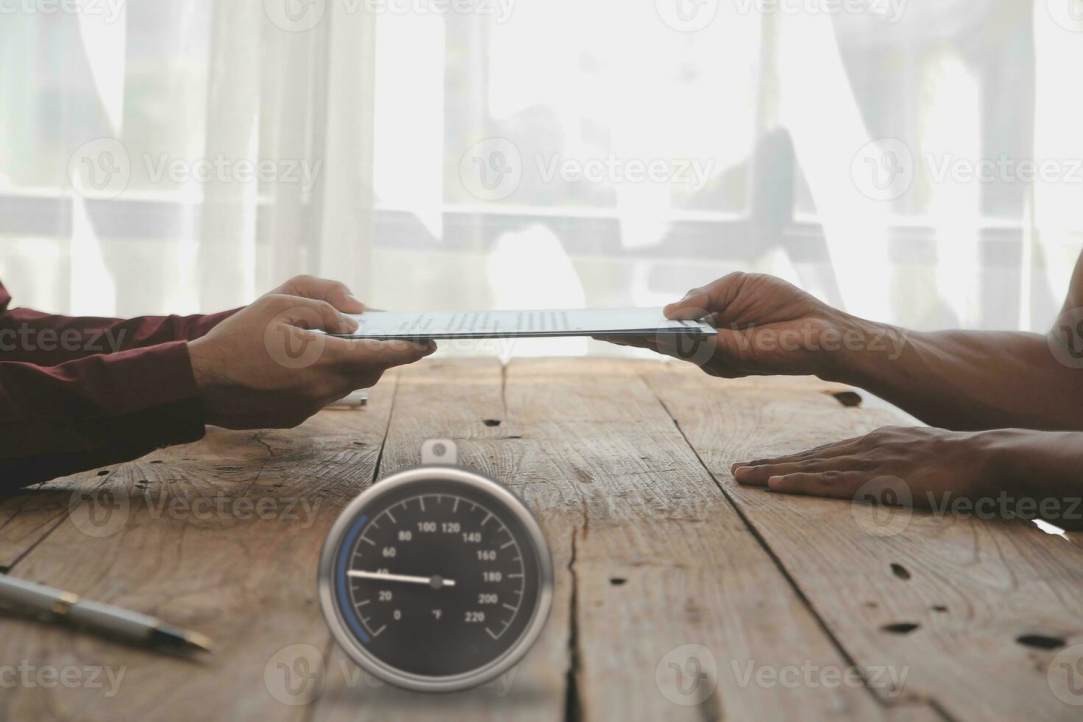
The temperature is °F 40
